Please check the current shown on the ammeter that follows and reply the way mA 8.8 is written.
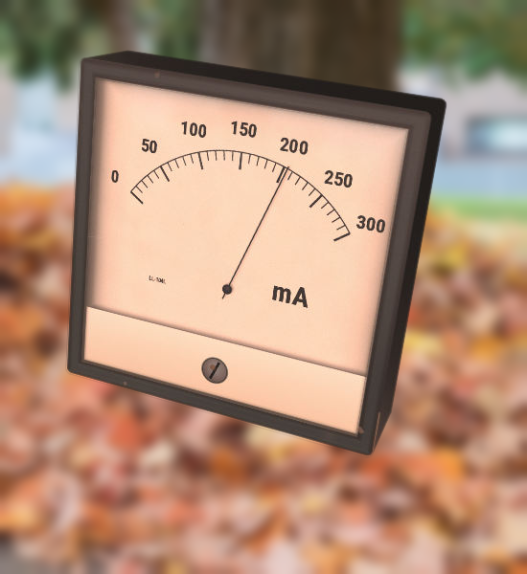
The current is mA 205
